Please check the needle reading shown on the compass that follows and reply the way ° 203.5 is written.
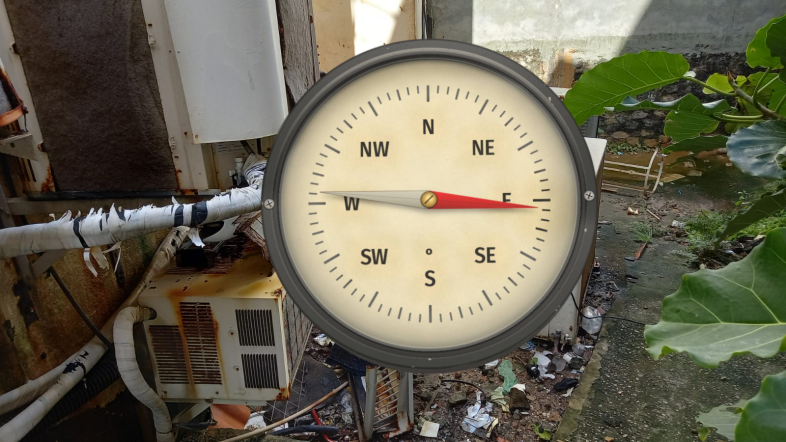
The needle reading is ° 95
